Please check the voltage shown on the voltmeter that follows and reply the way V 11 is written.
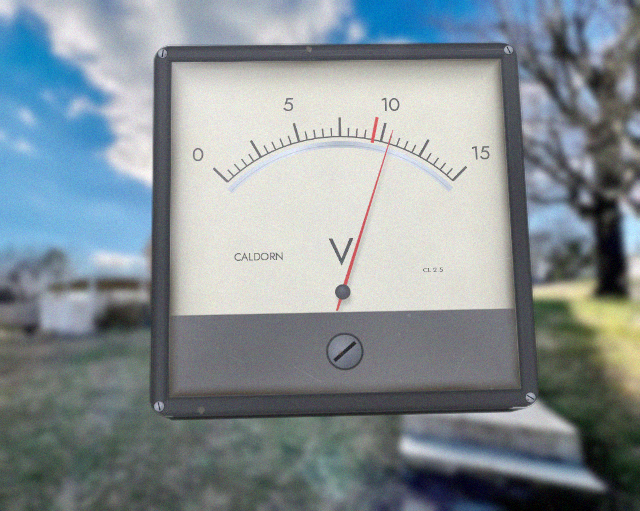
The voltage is V 10.5
